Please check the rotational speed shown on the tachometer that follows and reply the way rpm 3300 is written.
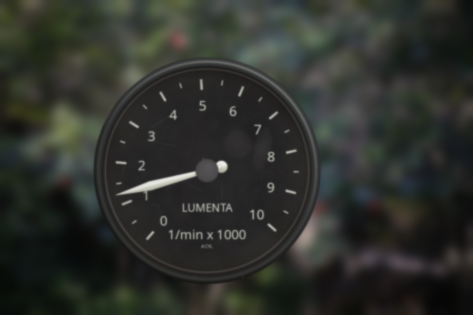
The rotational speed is rpm 1250
